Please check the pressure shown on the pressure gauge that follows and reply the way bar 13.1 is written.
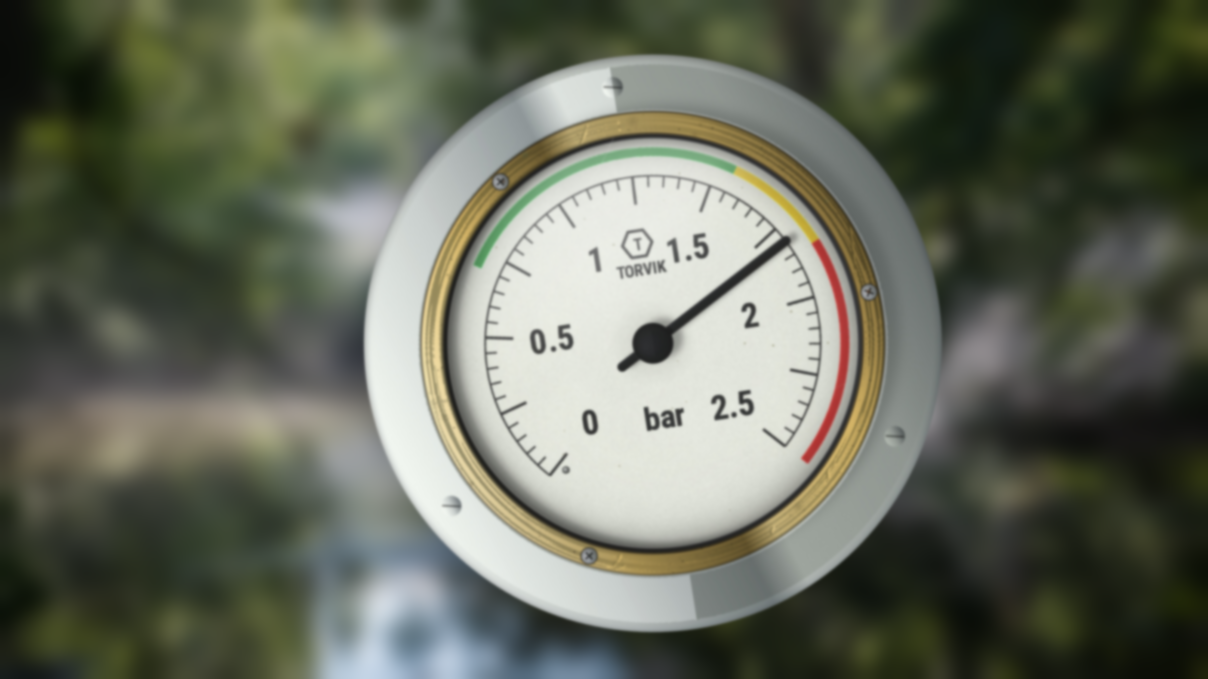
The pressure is bar 1.8
